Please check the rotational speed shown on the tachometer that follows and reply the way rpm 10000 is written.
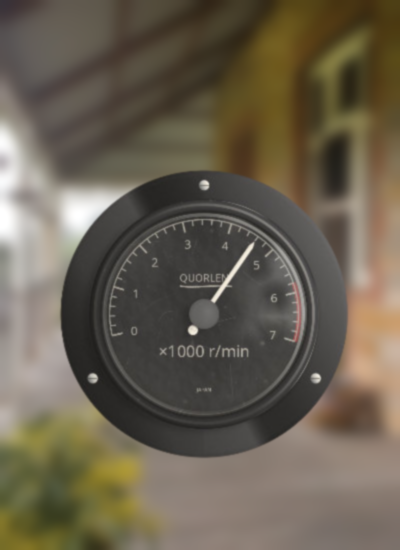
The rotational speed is rpm 4600
